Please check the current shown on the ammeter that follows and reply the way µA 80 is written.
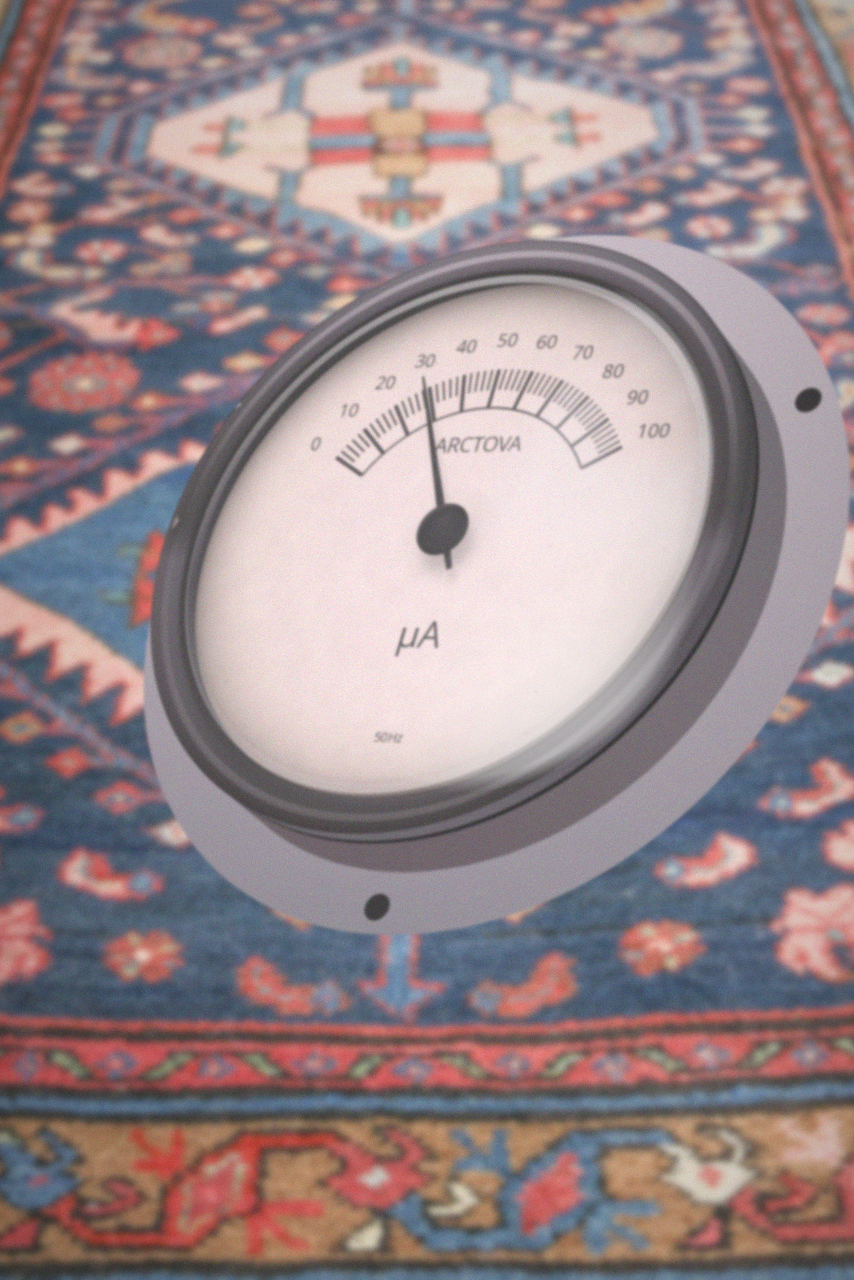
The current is µA 30
